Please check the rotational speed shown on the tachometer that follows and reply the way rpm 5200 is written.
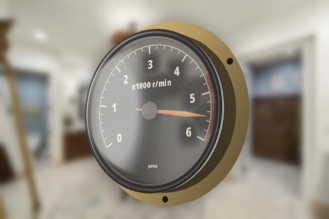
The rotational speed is rpm 5500
